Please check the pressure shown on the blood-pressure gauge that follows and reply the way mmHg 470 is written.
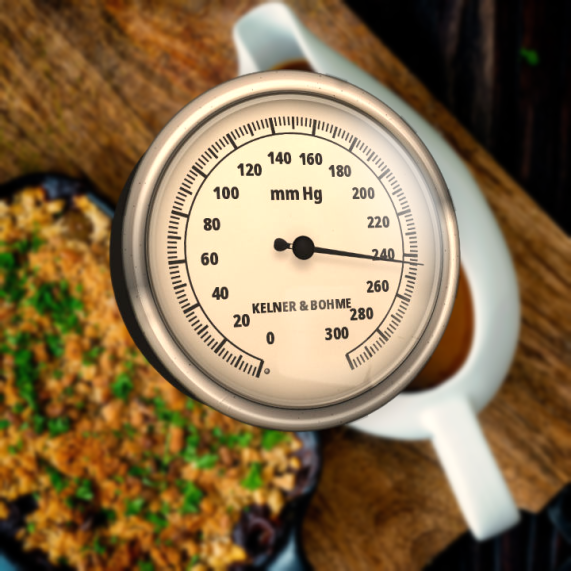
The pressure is mmHg 244
